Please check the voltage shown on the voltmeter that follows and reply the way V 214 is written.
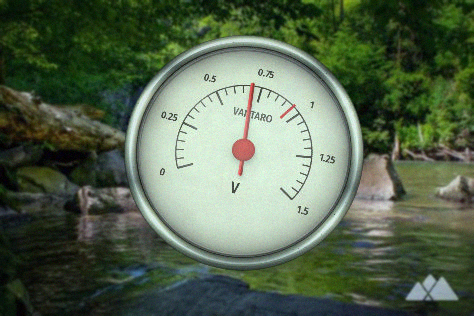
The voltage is V 0.7
